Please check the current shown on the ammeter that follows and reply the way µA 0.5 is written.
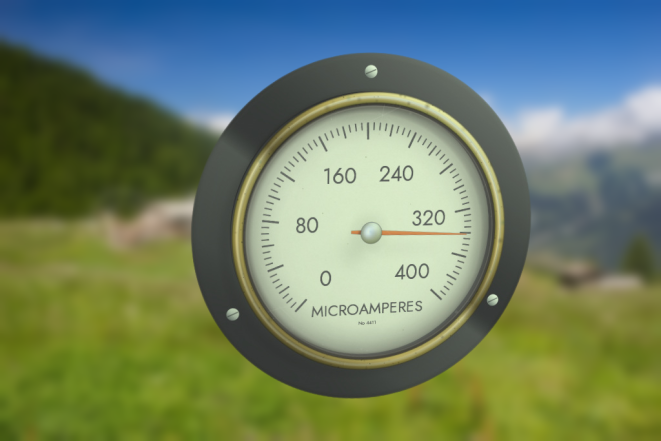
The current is µA 340
